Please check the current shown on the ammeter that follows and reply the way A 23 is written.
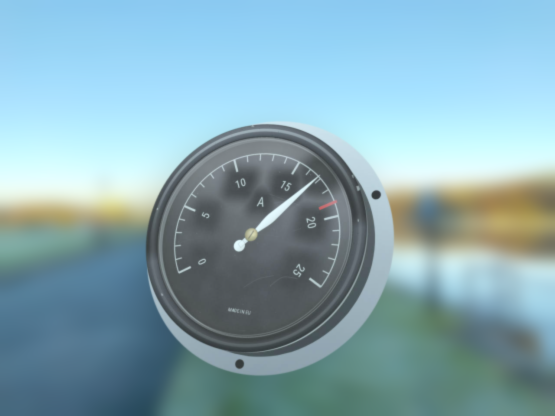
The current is A 17
